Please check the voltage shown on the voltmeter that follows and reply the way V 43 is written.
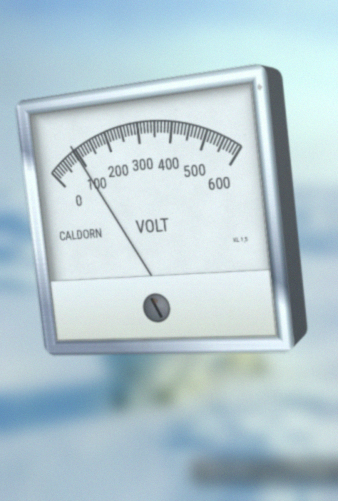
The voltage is V 100
